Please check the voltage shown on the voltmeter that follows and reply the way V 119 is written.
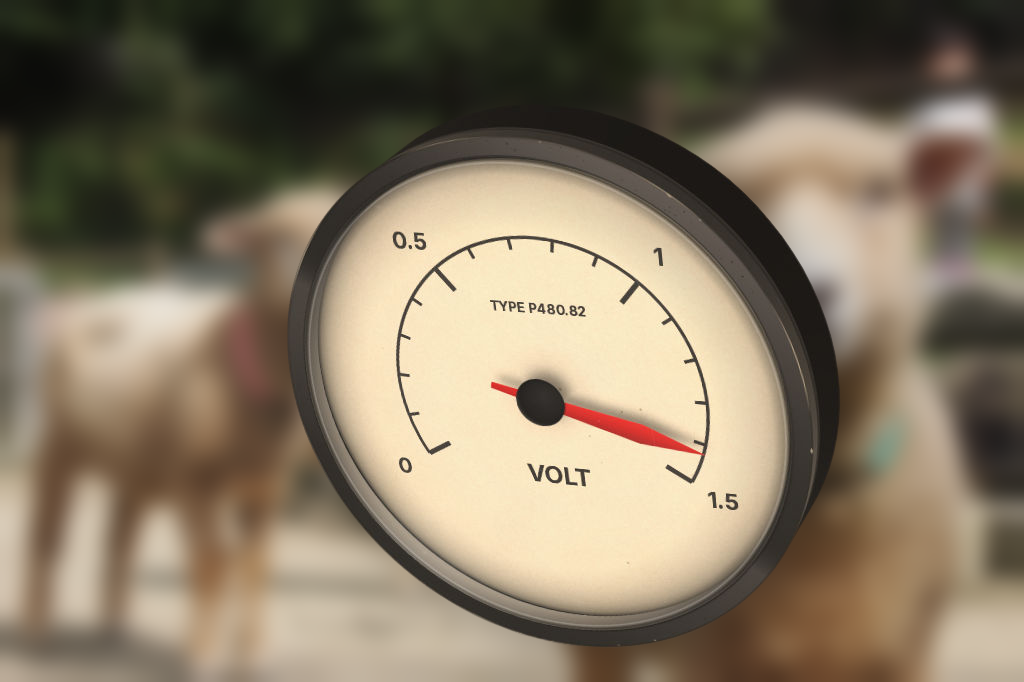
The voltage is V 1.4
